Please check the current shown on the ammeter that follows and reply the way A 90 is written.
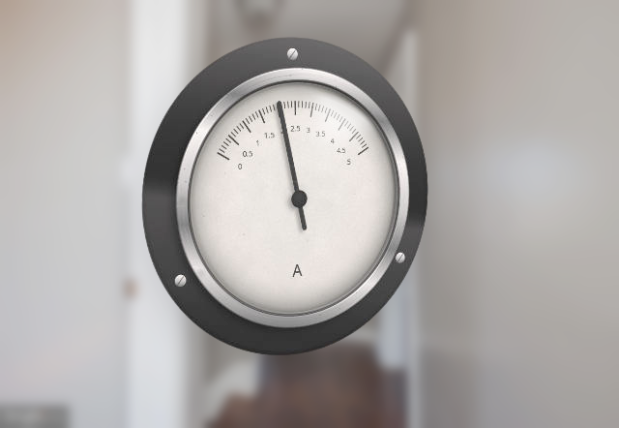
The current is A 2
